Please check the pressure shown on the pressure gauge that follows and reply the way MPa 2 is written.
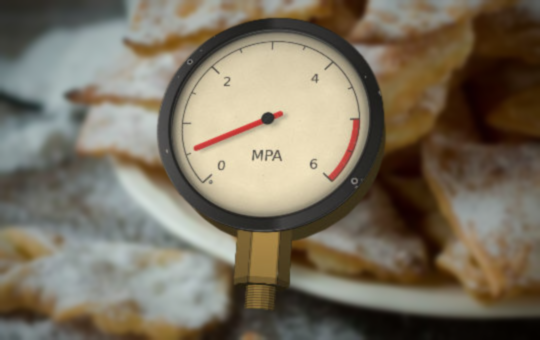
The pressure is MPa 0.5
